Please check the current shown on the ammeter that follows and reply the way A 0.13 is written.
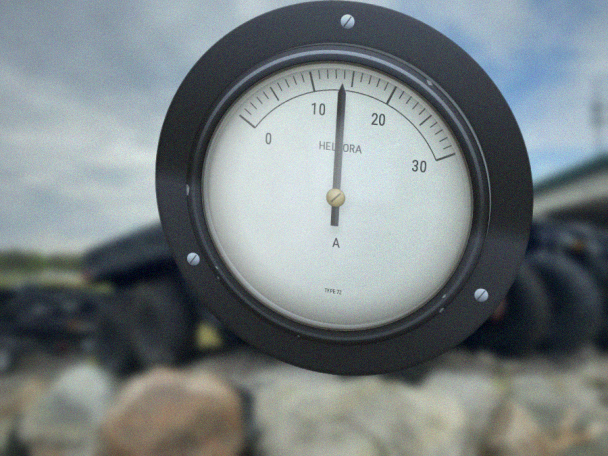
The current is A 14
